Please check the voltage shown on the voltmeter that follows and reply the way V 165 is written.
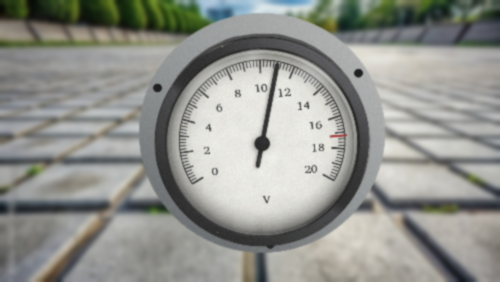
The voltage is V 11
